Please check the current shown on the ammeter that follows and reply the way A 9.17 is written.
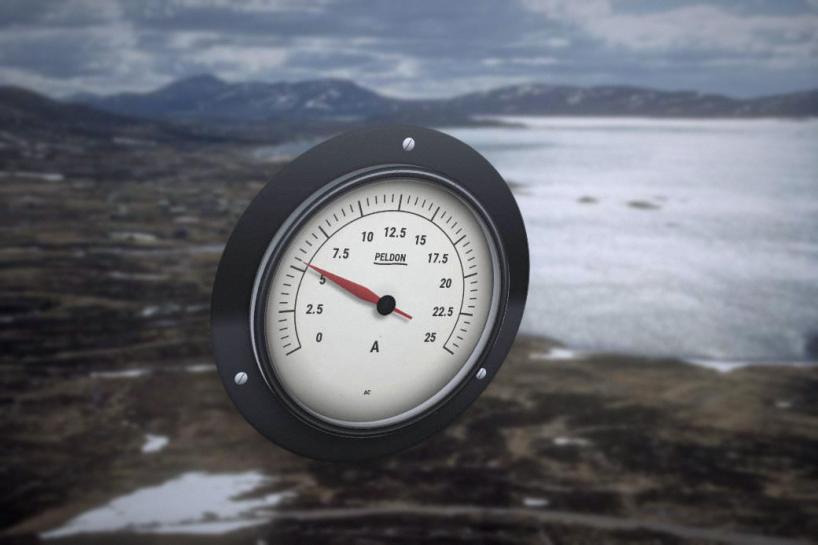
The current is A 5.5
